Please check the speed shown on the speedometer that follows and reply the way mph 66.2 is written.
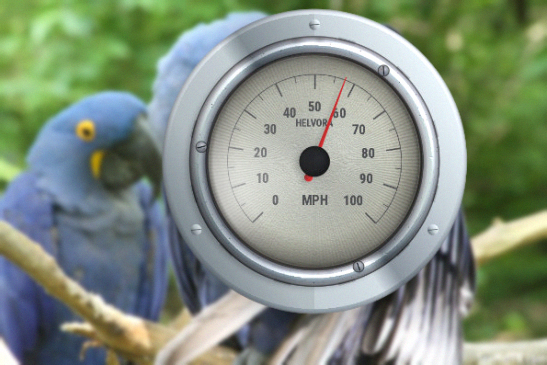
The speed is mph 57.5
